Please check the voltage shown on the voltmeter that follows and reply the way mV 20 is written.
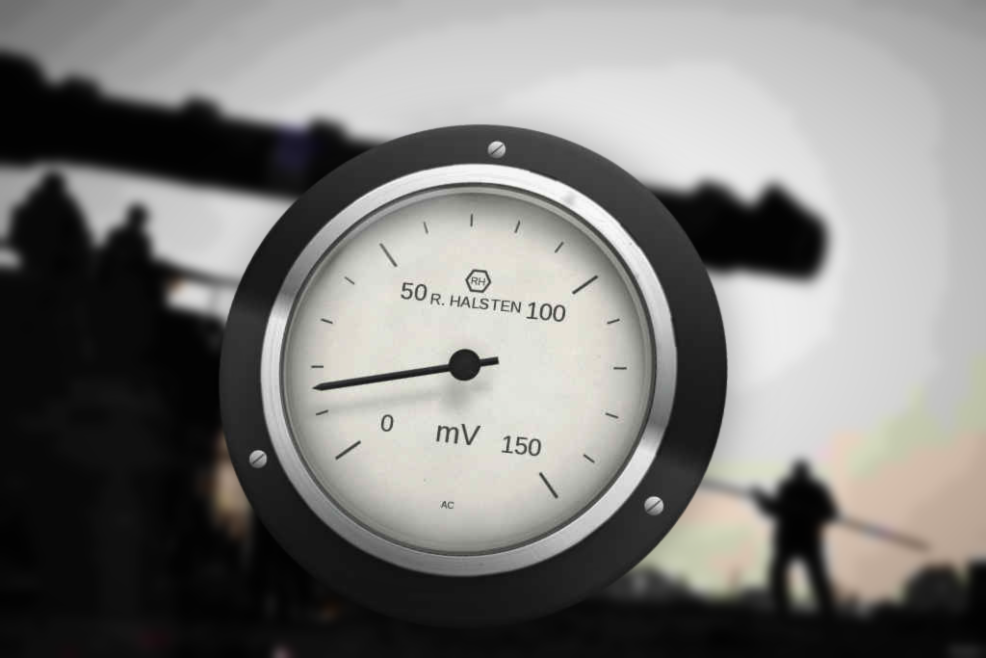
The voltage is mV 15
